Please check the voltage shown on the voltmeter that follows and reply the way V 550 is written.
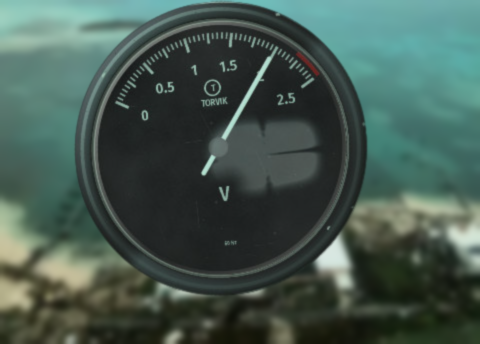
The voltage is V 2
